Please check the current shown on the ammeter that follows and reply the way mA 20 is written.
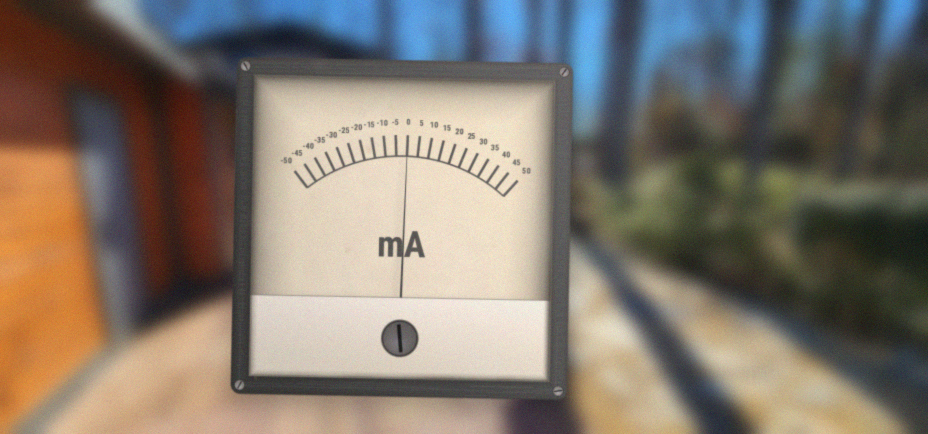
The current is mA 0
